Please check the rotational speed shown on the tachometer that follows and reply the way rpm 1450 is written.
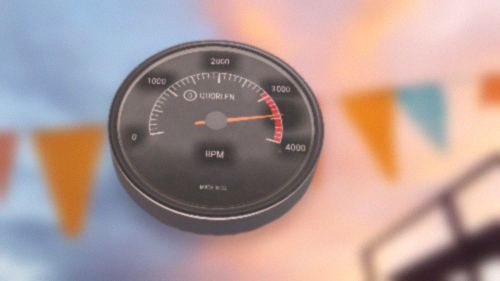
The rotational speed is rpm 3500
